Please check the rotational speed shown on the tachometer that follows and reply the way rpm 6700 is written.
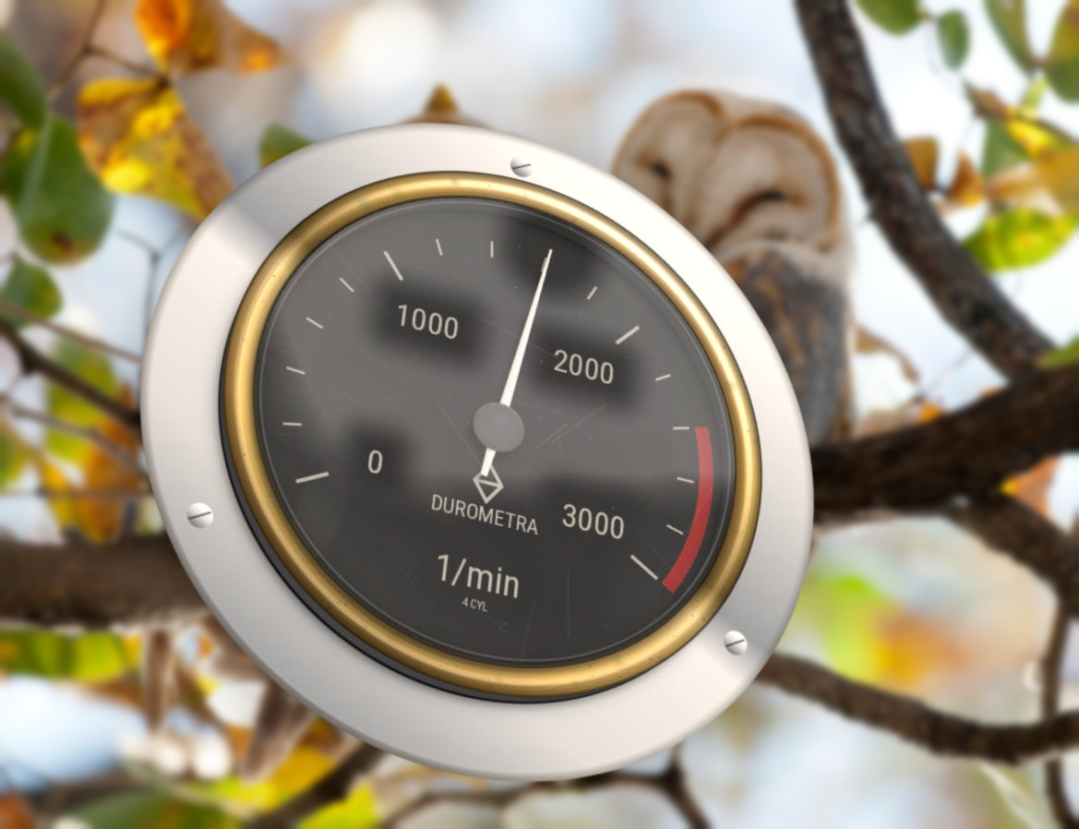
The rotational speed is rpm 1600
